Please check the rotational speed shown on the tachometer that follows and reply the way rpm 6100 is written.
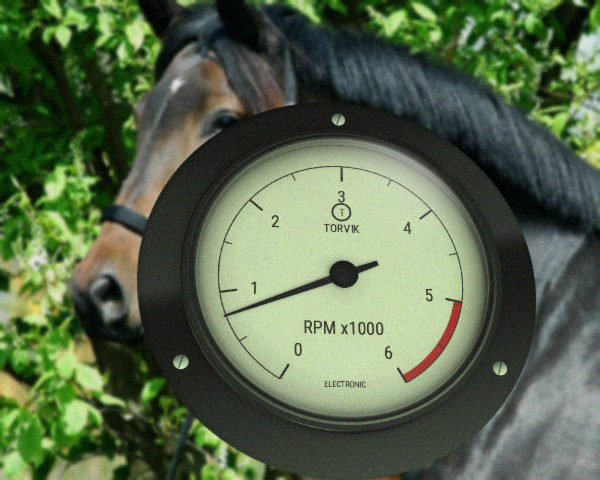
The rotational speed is rpm 750
